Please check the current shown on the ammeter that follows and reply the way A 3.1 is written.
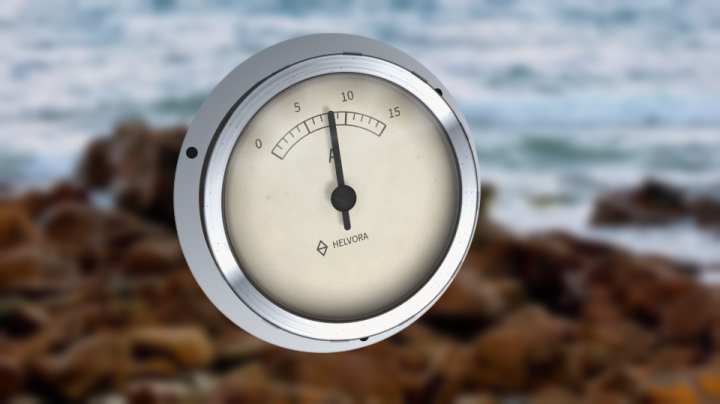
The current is A 8
